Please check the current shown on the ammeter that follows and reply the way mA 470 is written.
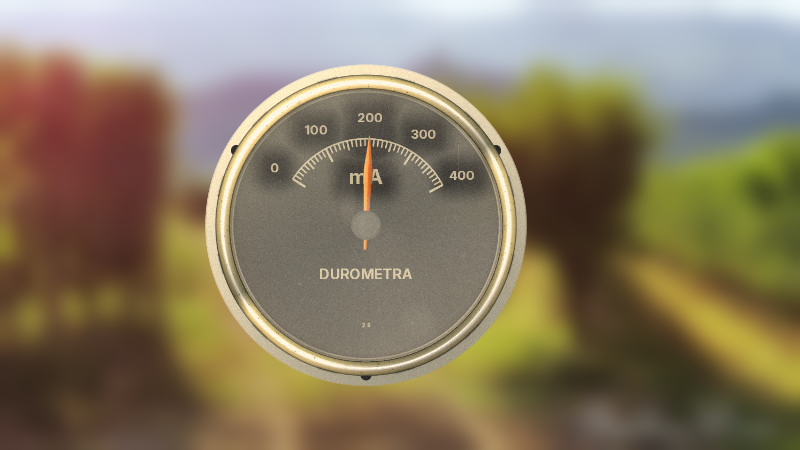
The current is mA 200
